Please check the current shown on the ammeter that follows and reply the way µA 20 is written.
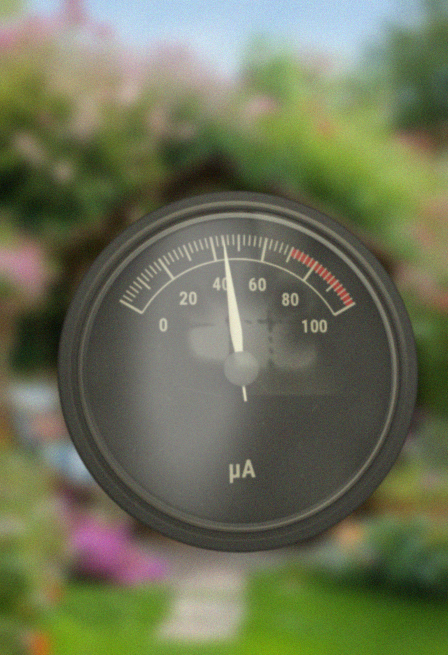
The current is µA 44
